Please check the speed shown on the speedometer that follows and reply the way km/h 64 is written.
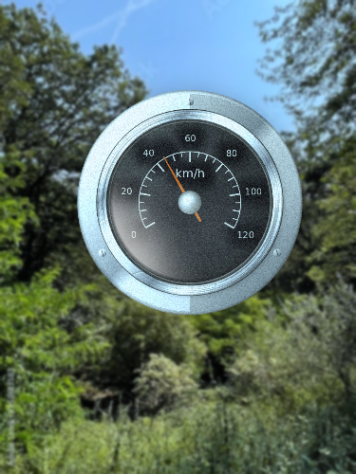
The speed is km/h 45
